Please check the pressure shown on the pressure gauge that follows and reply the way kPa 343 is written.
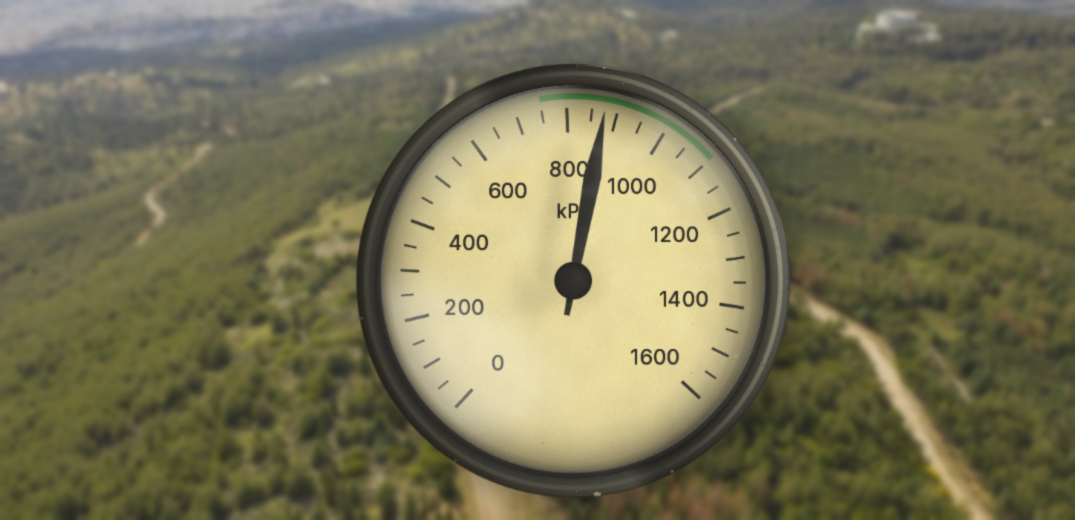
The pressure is kPa 875
